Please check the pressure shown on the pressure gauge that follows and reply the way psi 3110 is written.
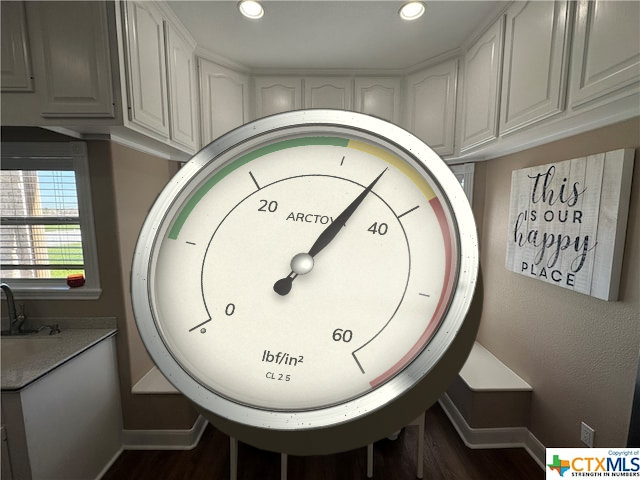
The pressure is psi 35
